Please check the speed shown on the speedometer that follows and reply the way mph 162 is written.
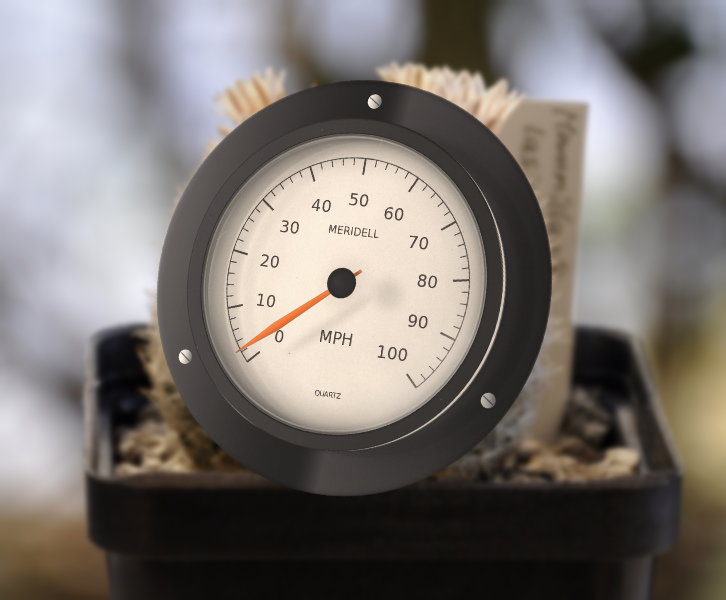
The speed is mph 2
